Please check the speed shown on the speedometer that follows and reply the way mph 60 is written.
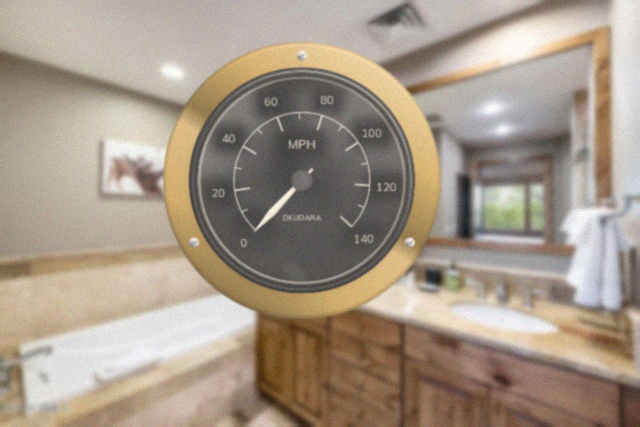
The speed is mph 0
